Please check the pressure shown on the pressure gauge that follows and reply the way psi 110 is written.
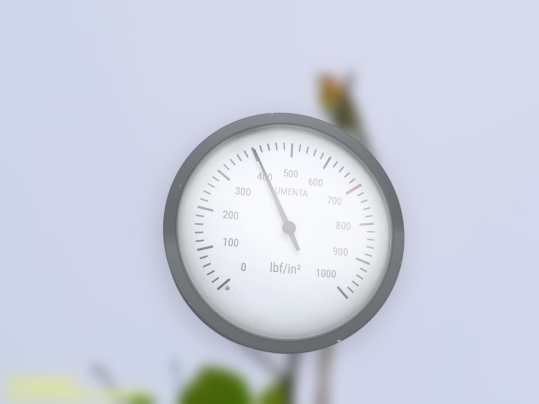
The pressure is psi 400
